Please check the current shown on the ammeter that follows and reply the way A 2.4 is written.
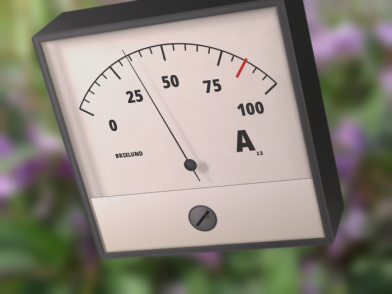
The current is A 35
